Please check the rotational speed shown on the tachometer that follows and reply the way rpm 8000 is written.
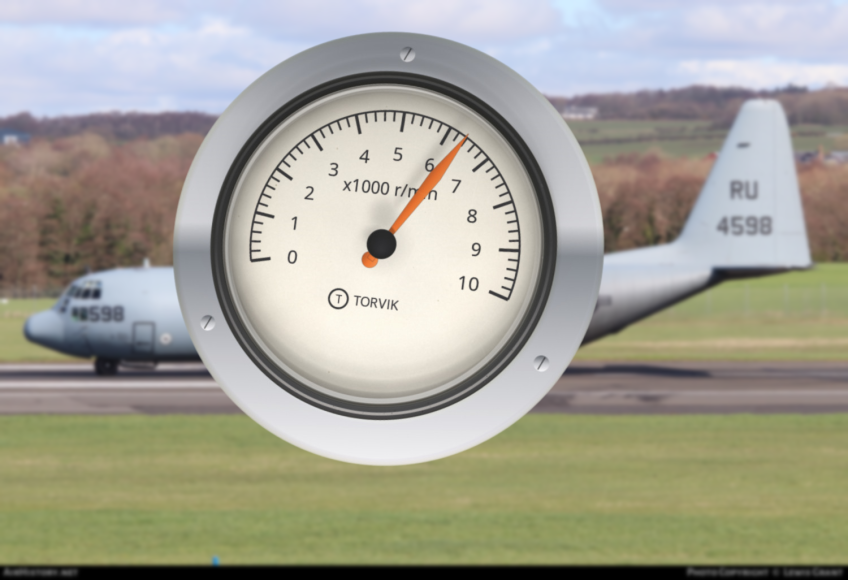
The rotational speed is rpm 6400
